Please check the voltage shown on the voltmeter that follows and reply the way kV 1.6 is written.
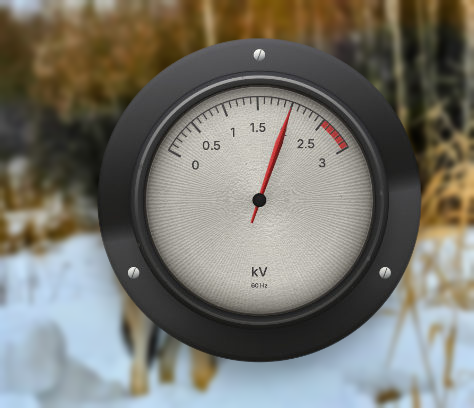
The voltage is kV 2
